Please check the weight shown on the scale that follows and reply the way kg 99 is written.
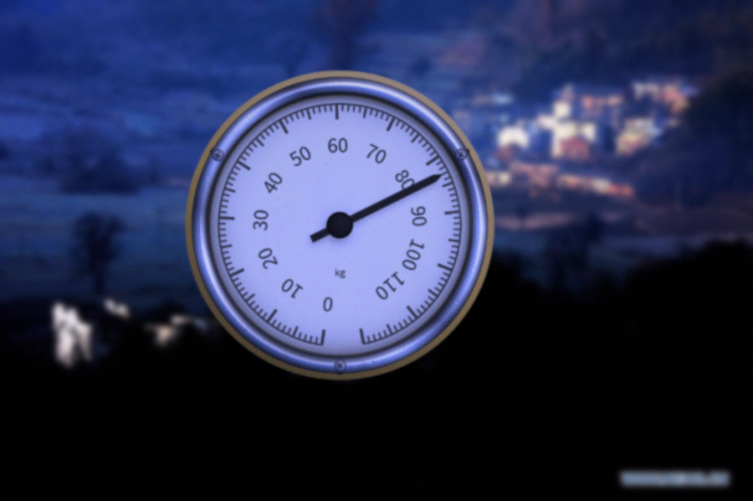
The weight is kg 83
